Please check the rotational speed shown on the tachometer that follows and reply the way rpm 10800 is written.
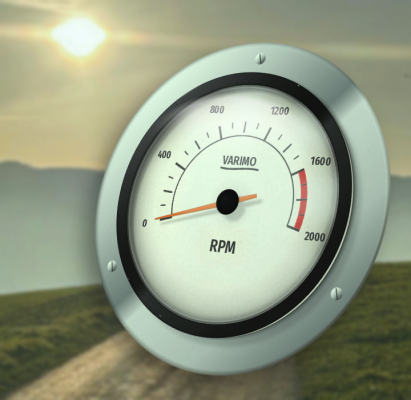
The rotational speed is rpm 0
